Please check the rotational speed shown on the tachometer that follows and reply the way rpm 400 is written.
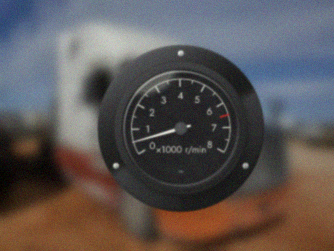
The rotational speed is rpm 500
